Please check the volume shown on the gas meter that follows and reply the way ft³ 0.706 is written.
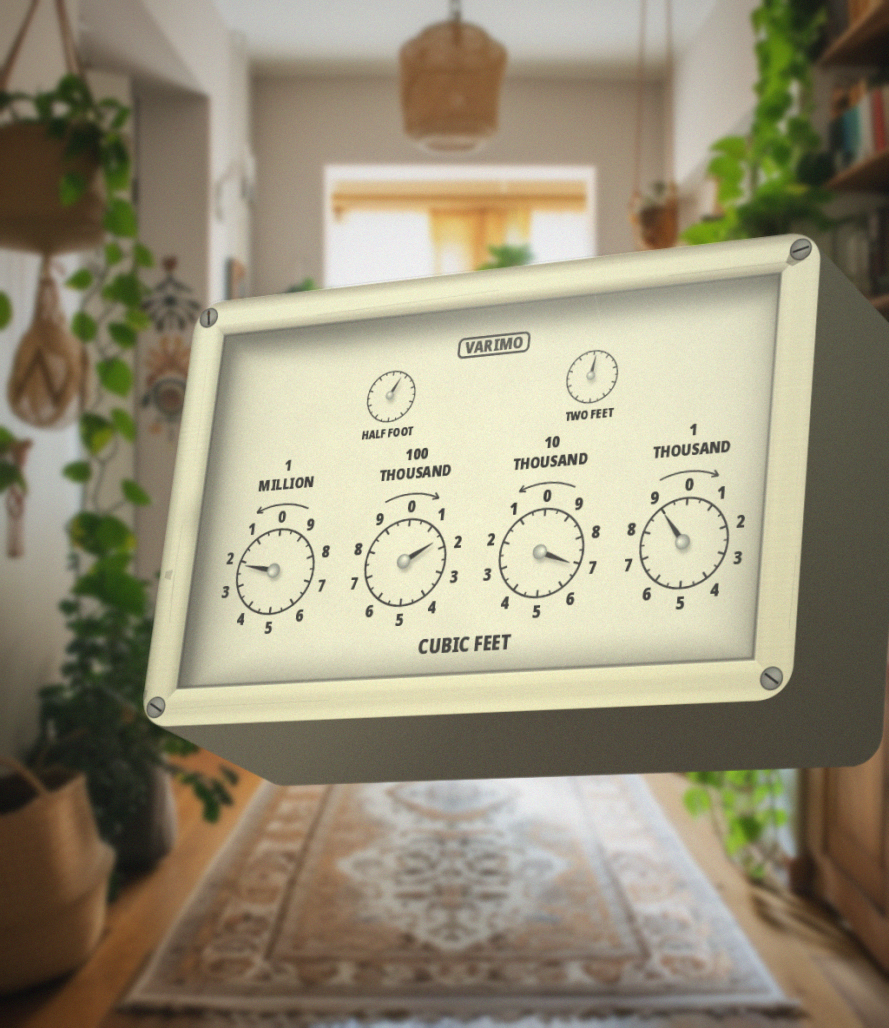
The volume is ft³ 216900
